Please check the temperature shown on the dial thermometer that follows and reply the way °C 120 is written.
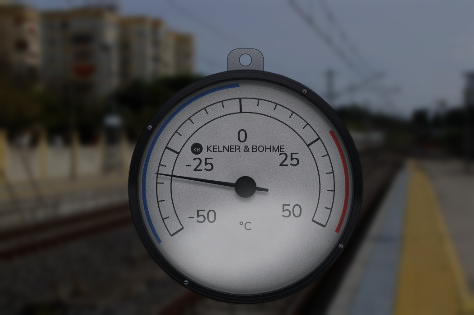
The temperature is °C -32.5
